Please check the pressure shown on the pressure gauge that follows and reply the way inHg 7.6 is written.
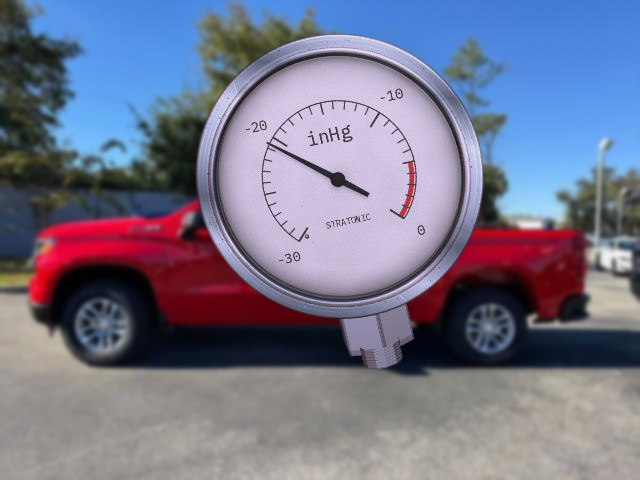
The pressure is inHg -20.5
